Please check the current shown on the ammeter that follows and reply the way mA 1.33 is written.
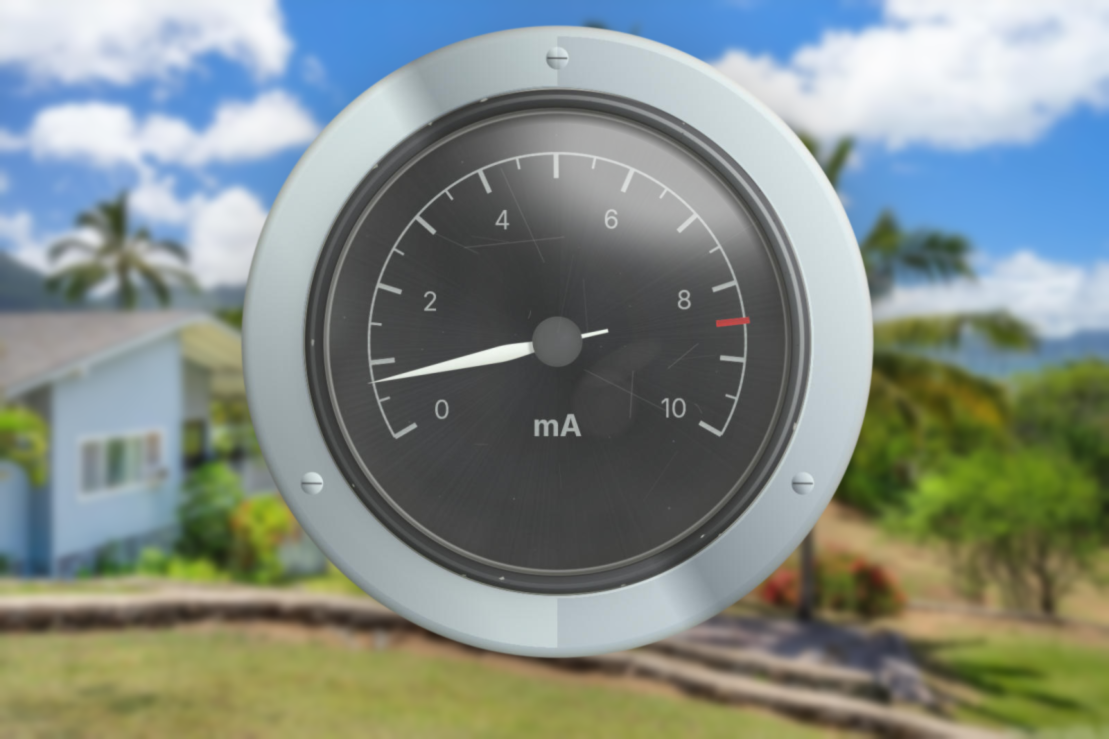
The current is mA 0.75
